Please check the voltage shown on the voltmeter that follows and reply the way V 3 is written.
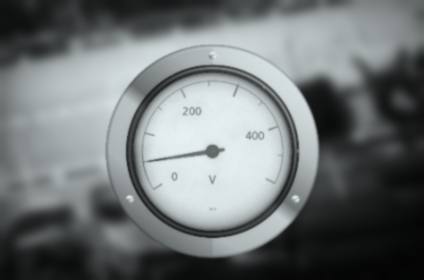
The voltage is V 50
